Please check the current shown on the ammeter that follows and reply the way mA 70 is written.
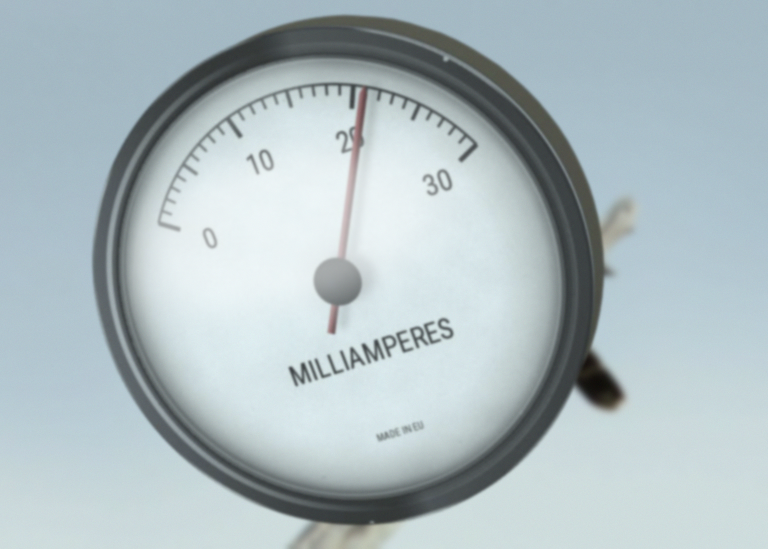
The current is mA 21
